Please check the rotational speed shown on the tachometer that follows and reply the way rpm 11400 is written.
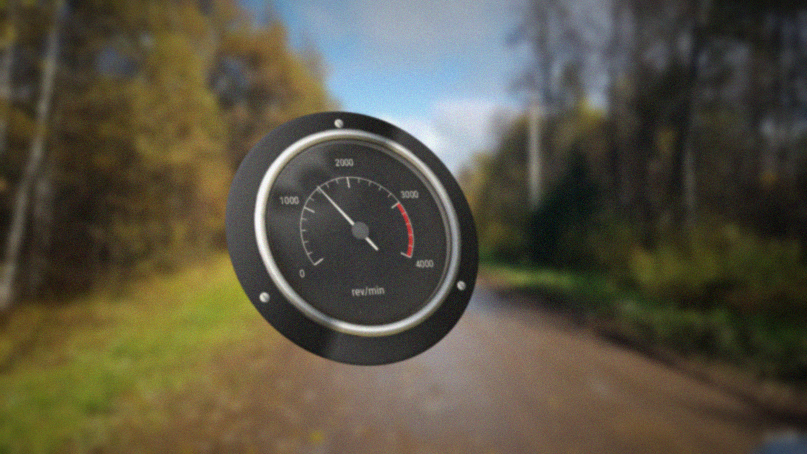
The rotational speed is rpm 1400
